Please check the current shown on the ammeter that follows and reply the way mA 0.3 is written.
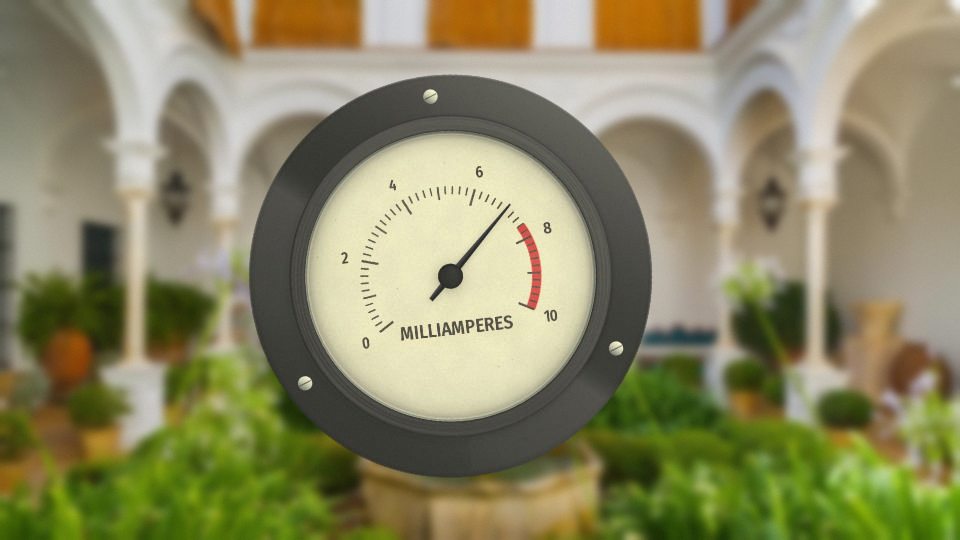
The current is mA 7
